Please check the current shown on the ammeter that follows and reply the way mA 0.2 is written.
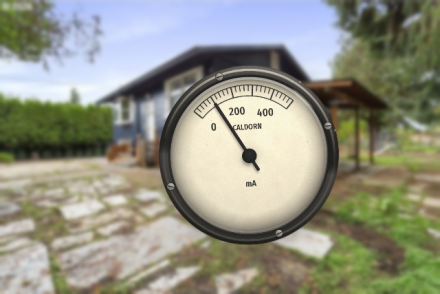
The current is mA 100
